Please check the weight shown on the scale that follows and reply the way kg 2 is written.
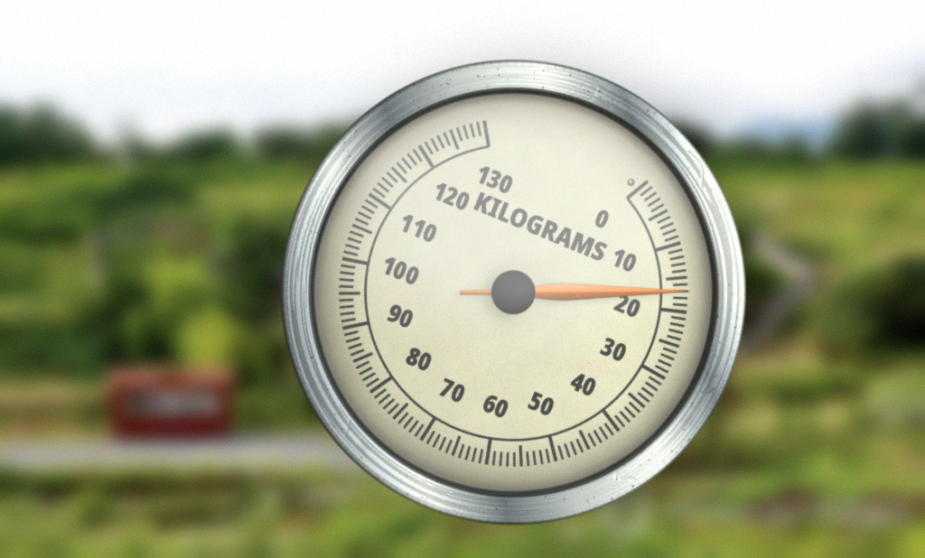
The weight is kg 17
